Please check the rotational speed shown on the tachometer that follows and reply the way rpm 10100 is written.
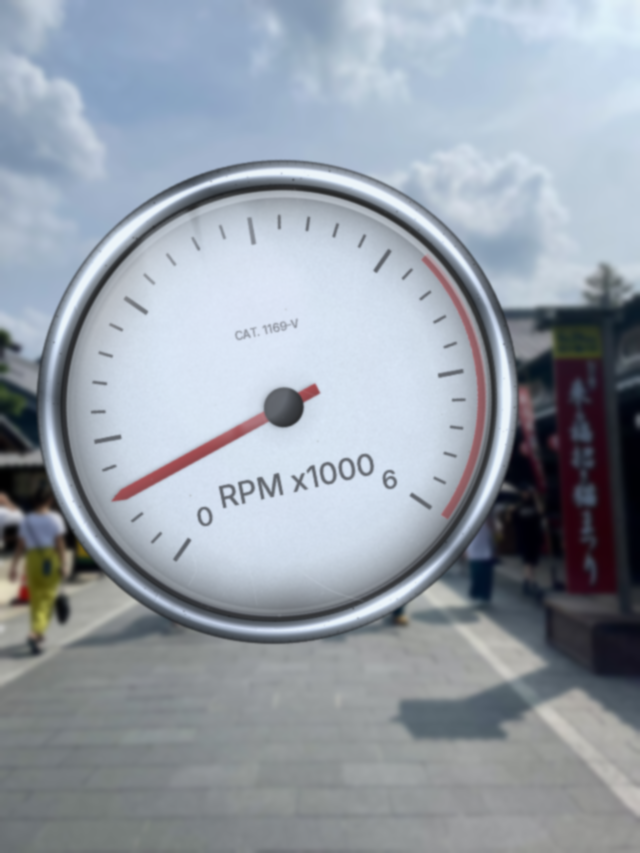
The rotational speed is rpm 600
